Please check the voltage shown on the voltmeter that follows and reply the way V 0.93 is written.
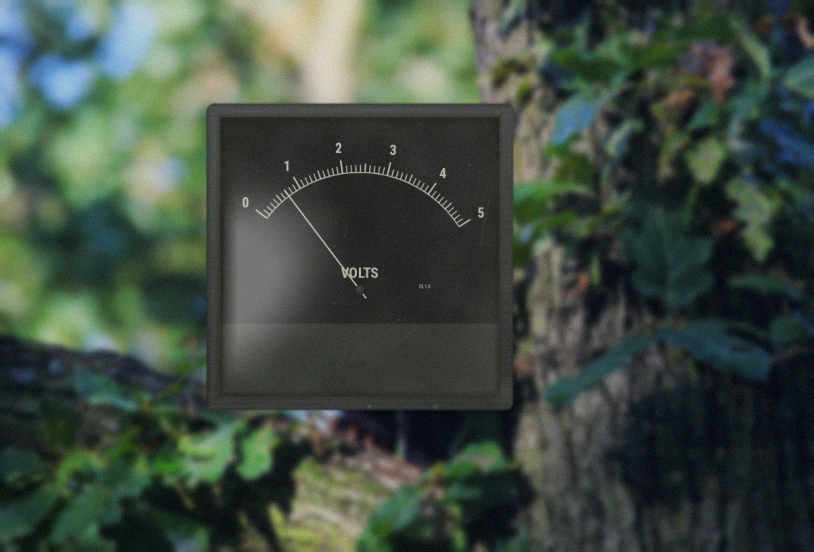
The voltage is V 0.7
